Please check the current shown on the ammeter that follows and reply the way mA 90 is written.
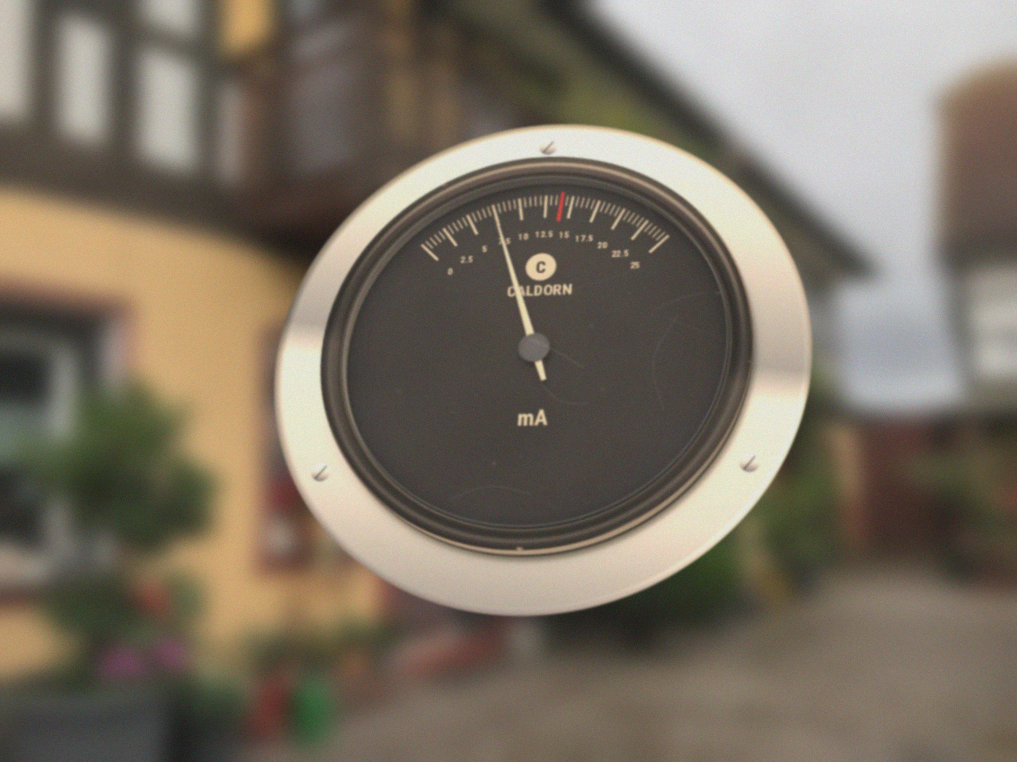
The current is mA 7.5
